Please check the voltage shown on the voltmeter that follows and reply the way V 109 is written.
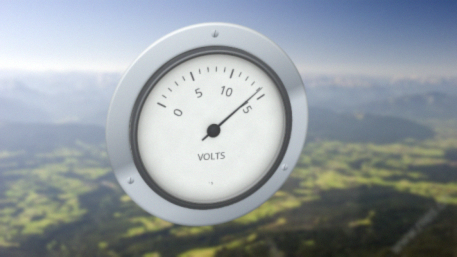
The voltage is V 14
